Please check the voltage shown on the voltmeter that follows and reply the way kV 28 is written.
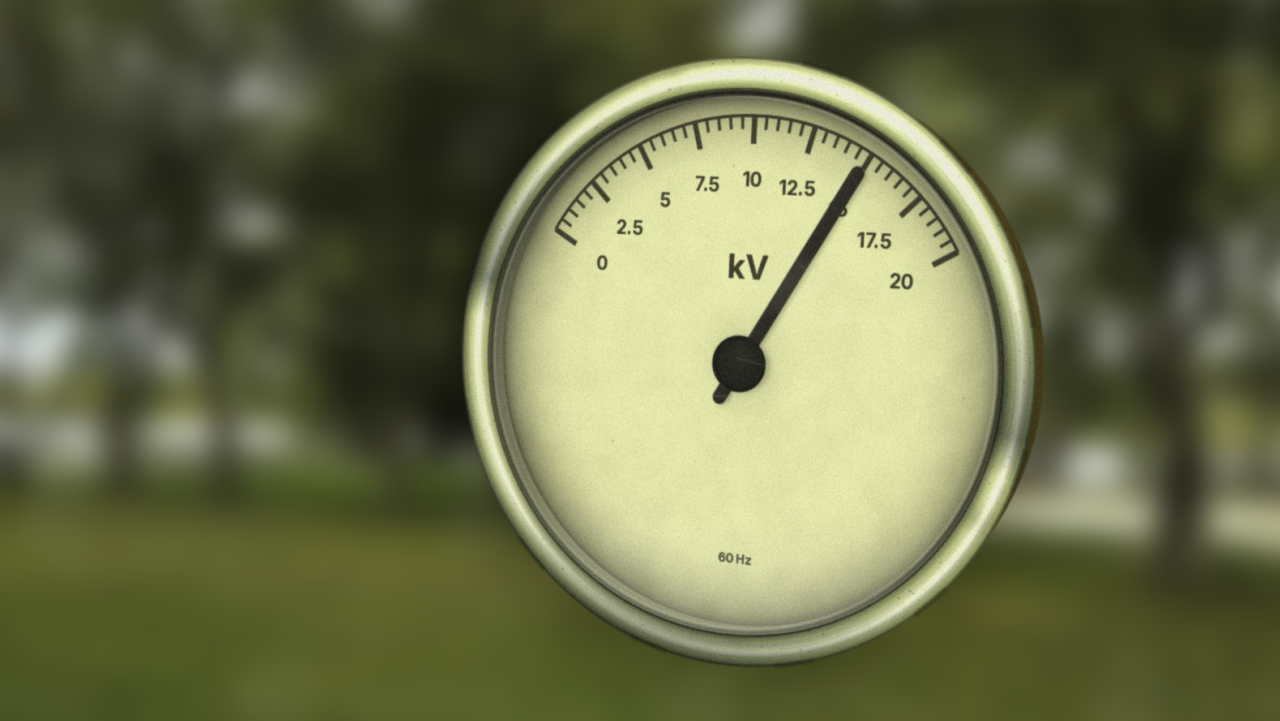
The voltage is kV 15
